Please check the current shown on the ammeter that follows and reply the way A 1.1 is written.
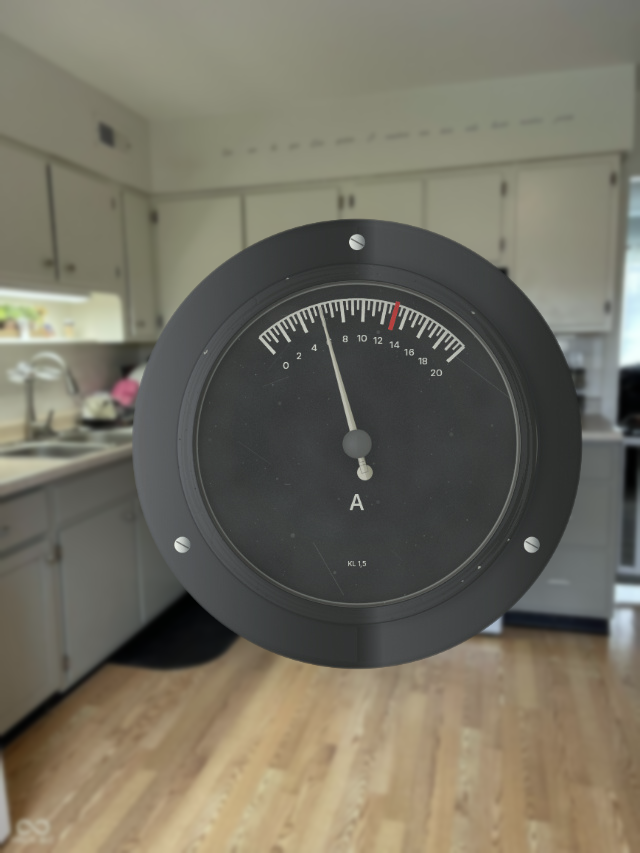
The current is A 6
